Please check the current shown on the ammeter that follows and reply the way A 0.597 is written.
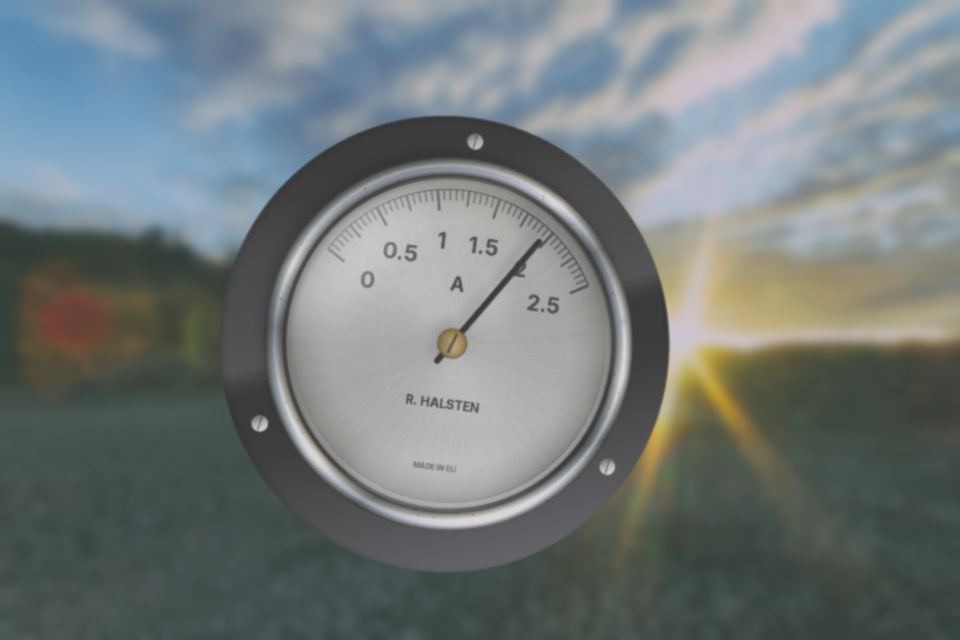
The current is A 1.95
